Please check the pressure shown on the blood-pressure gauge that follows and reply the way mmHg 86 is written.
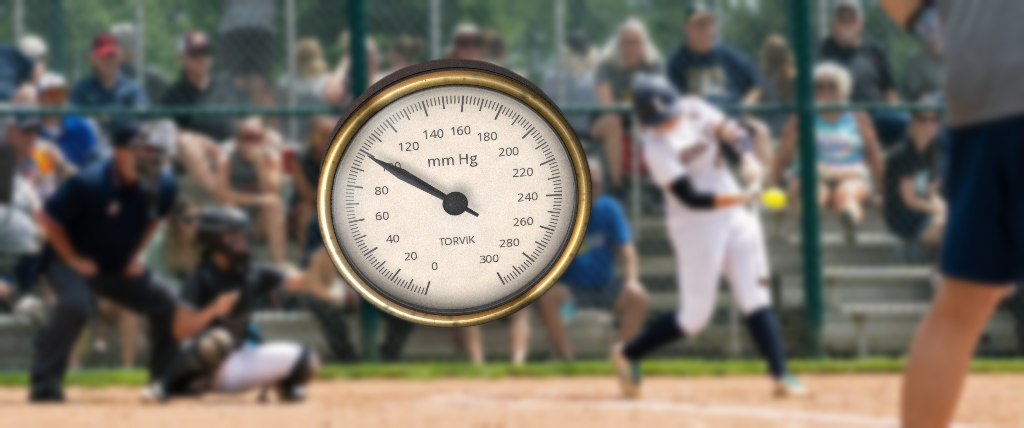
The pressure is mmHg 100
